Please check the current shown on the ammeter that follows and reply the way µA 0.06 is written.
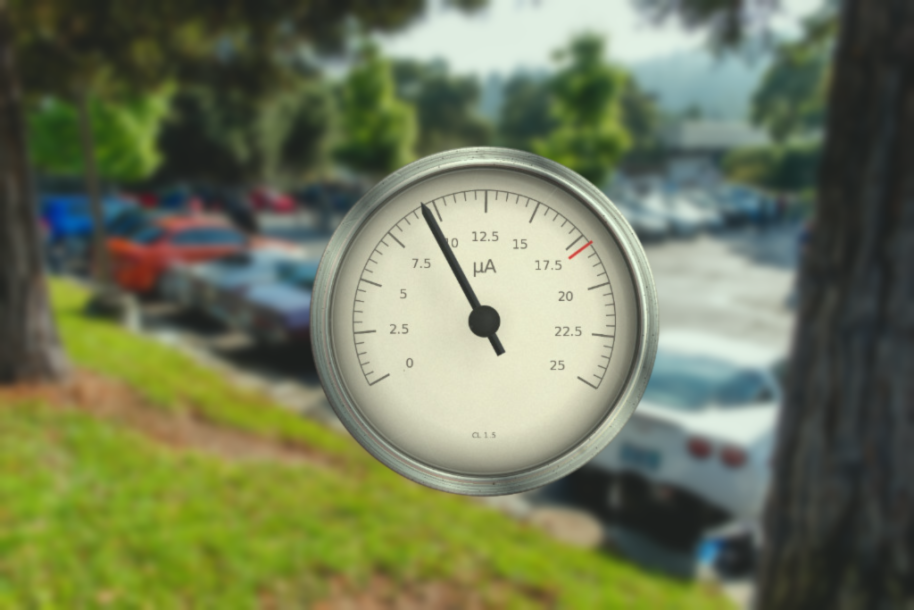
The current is µA 9.5
